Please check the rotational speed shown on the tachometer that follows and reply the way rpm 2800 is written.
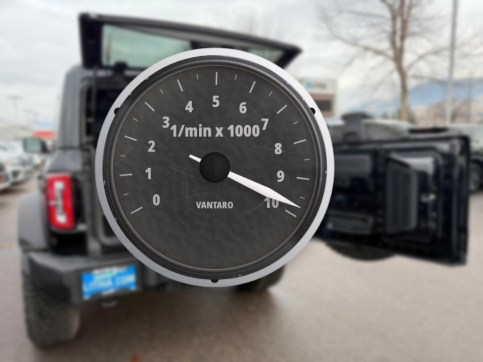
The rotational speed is rpm 9750
